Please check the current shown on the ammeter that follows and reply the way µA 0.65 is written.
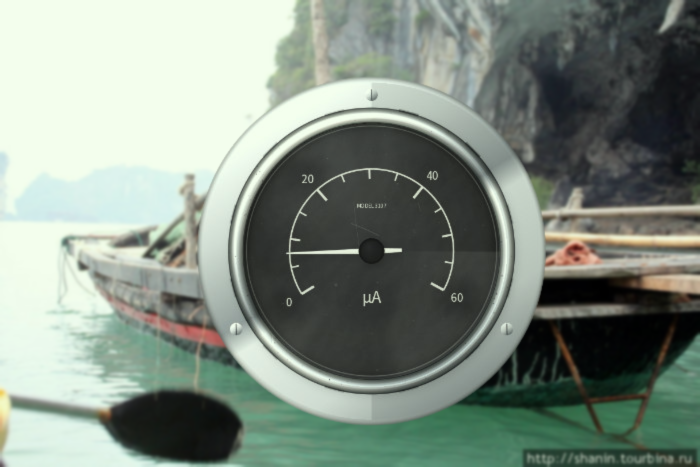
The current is µA 7.5
